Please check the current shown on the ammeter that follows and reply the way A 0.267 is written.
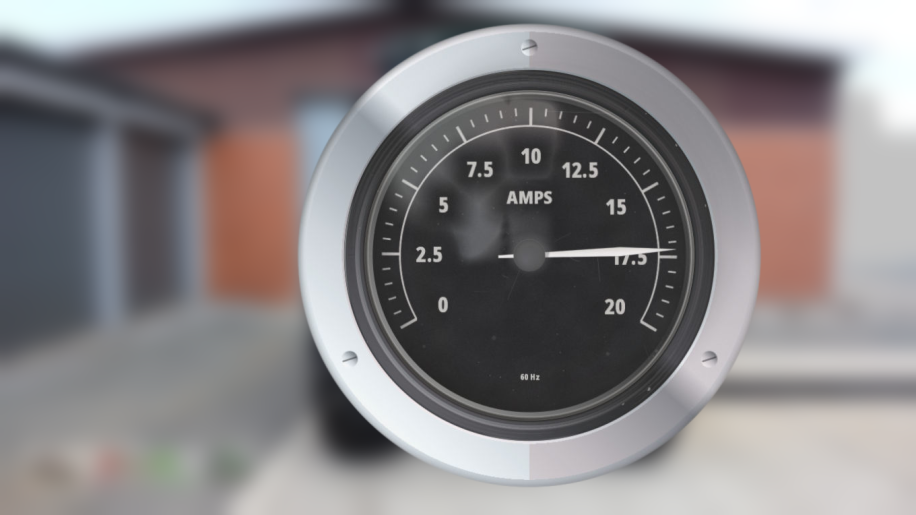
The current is A 17.25
